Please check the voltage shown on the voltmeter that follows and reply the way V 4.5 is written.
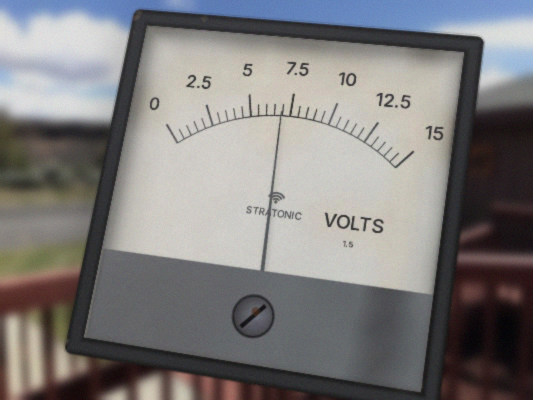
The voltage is V 7
